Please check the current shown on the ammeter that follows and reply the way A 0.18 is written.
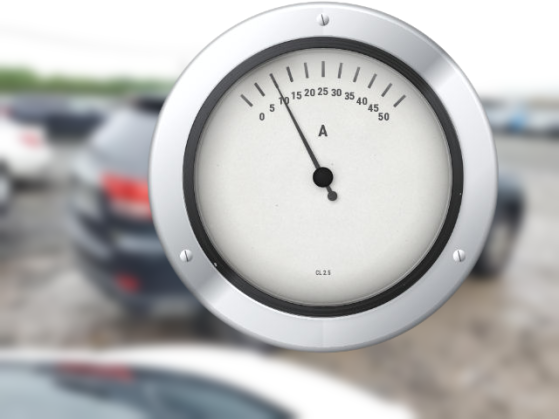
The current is A 10
